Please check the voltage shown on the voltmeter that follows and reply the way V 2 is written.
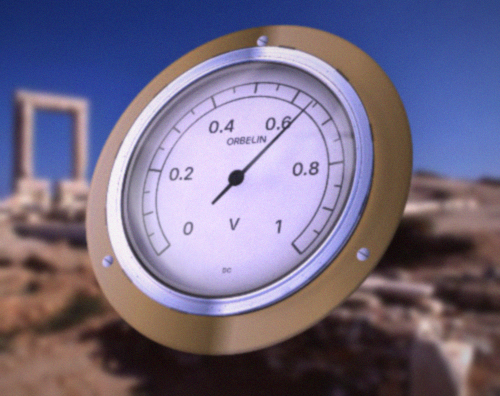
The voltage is V 0.65
